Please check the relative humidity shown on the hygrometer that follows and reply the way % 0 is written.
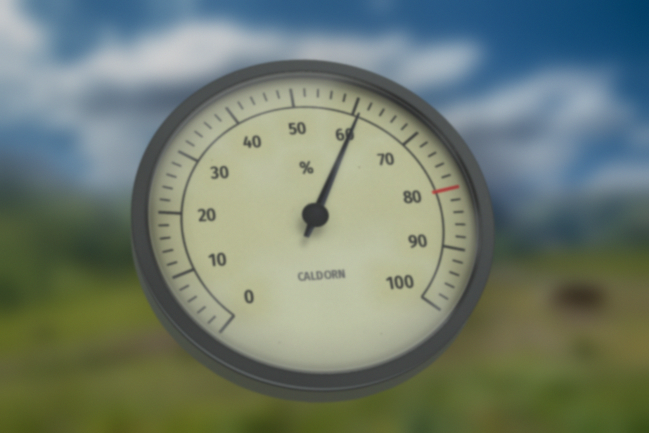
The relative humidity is % 61
